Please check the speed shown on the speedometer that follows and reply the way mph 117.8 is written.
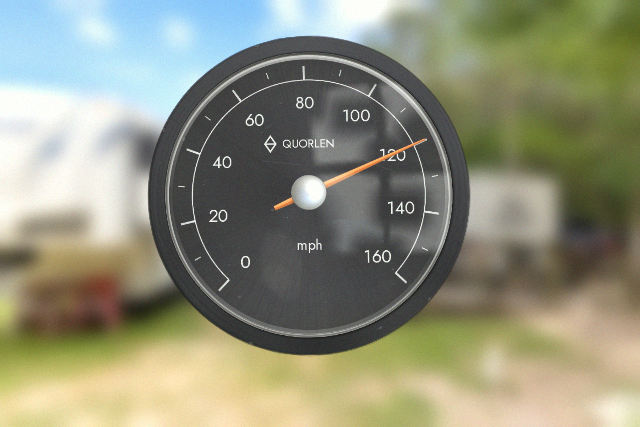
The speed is mph 120
